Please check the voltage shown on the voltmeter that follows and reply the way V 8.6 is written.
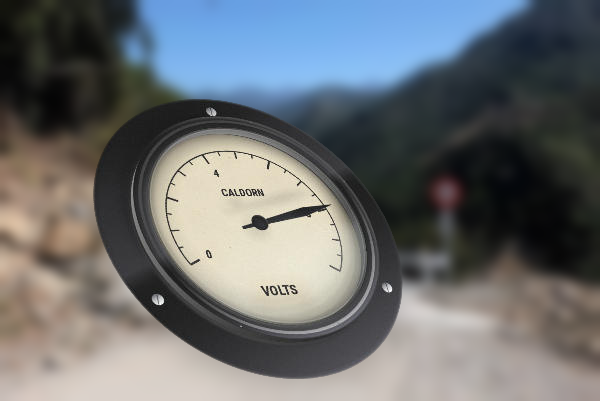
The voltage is V 8
